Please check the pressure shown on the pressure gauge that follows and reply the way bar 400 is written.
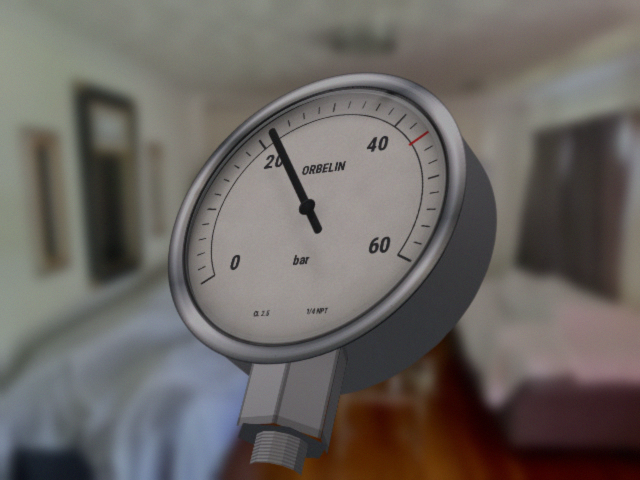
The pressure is bar 22
